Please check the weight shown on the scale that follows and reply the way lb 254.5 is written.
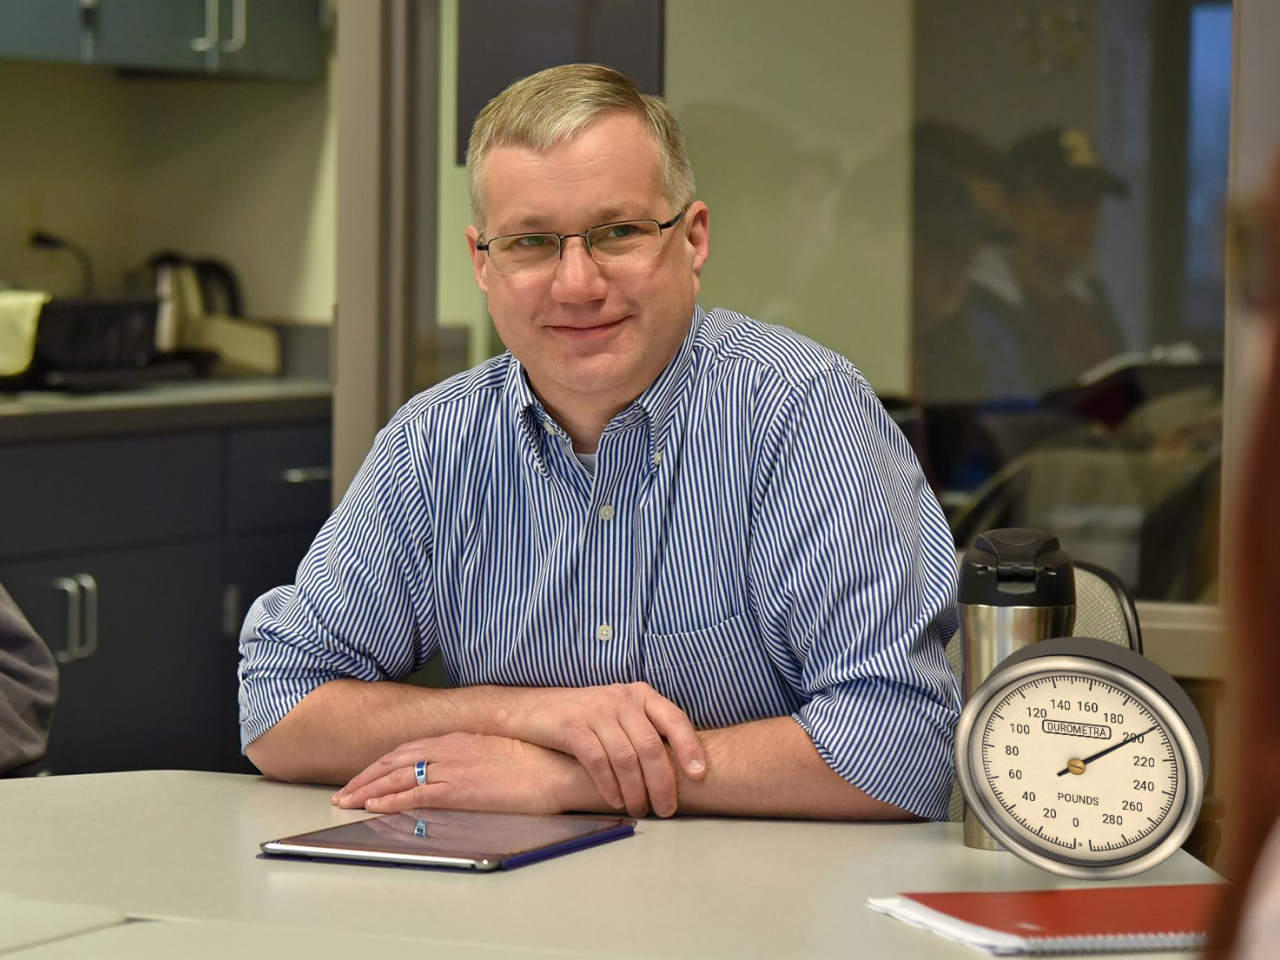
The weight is lb 200
